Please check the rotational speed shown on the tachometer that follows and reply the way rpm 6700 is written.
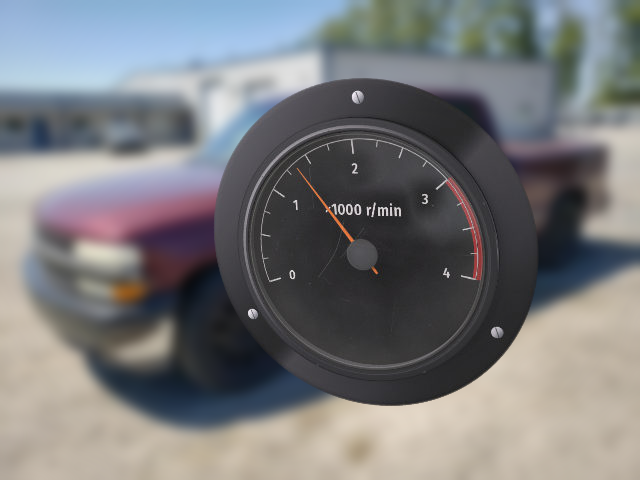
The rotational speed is rpm 1375
